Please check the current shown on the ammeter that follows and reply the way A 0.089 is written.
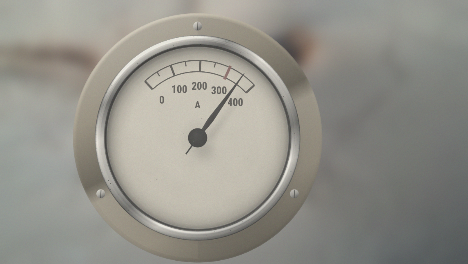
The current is A 350
